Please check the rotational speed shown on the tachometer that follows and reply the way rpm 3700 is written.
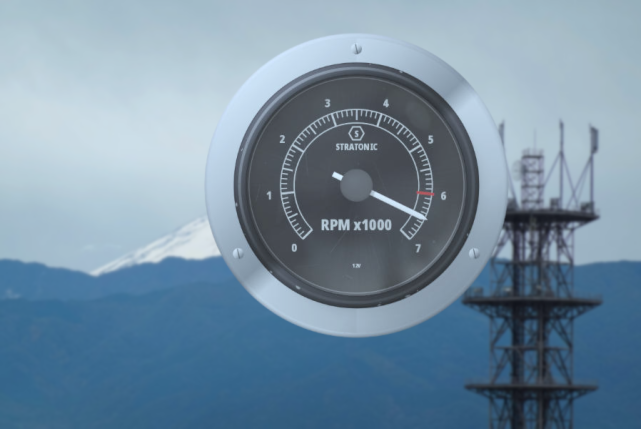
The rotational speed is rpm 6500
